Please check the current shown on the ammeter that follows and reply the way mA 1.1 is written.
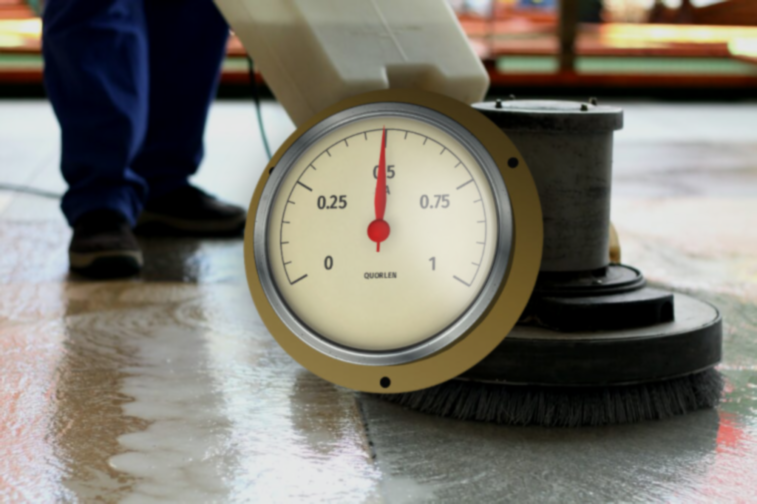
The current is mA 0.5
